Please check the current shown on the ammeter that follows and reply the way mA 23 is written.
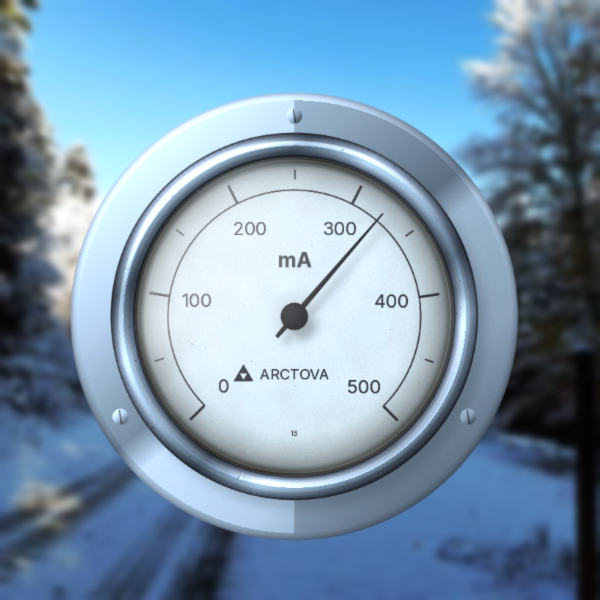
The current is mA 325
